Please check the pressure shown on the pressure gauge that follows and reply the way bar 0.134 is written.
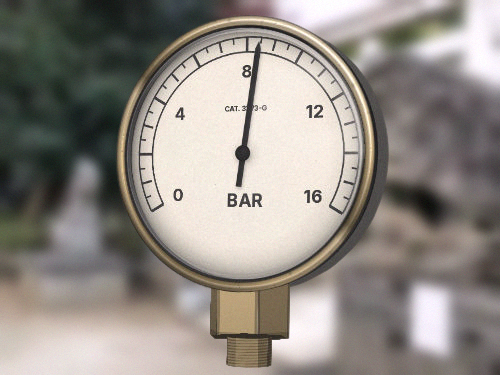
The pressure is bar 8.5
